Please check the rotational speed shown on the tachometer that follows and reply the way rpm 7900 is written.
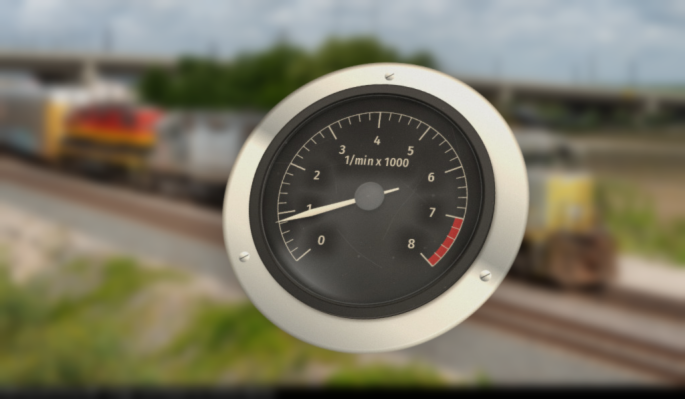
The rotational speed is rpm 800
